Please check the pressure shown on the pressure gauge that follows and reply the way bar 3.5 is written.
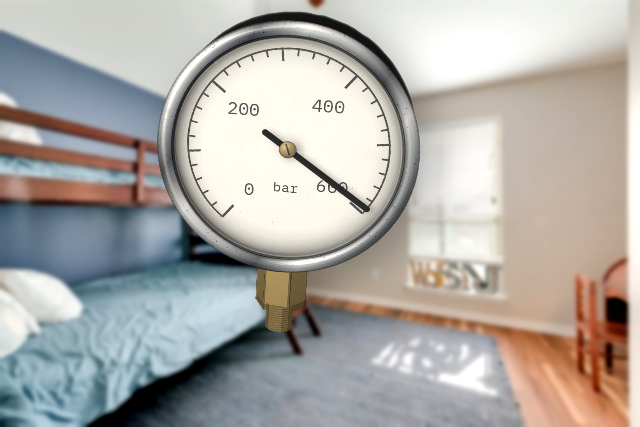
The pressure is bar 590
